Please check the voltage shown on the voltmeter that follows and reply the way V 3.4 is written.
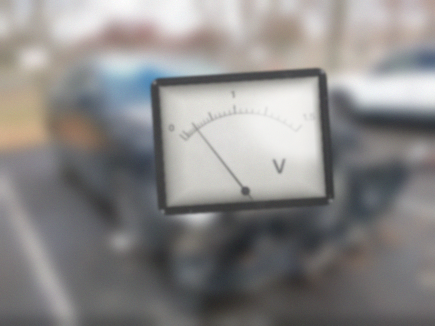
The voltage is V 0.5
